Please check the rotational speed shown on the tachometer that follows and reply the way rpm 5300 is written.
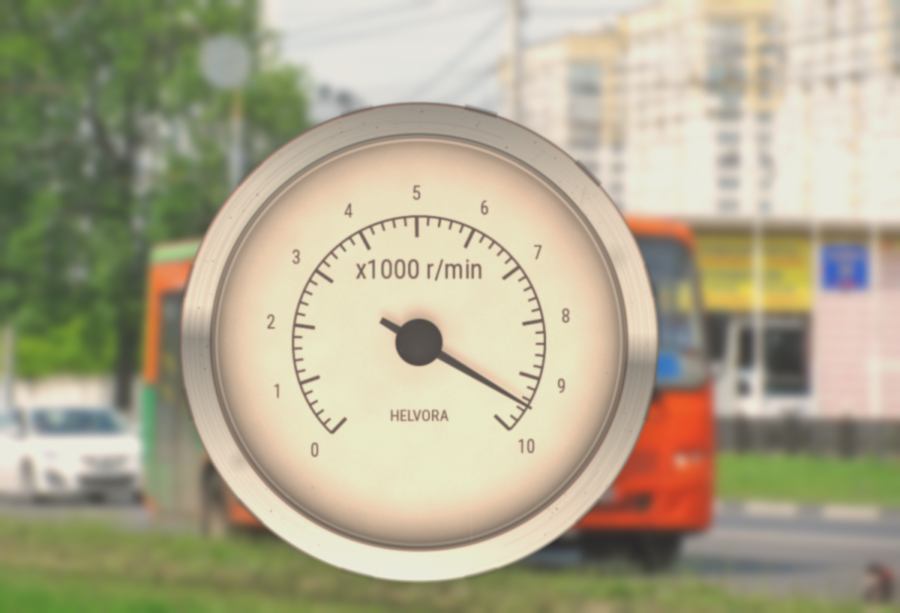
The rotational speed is rpm 9500
